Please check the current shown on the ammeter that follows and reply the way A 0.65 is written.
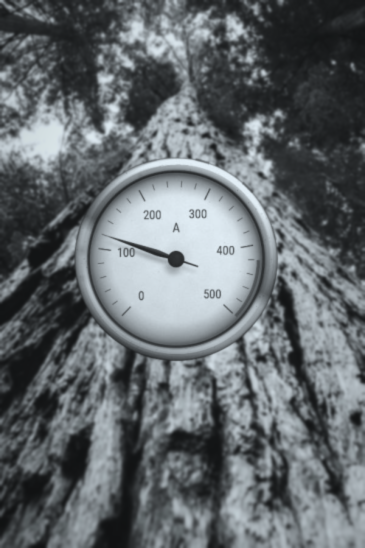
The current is A 120
